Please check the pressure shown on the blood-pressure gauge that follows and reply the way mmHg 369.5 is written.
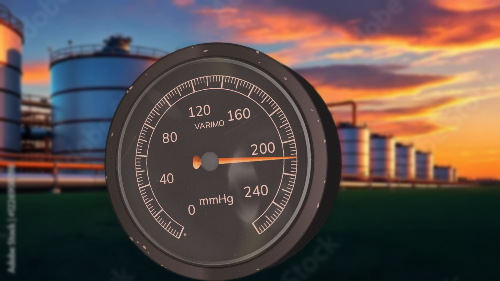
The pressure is mmHg 210
